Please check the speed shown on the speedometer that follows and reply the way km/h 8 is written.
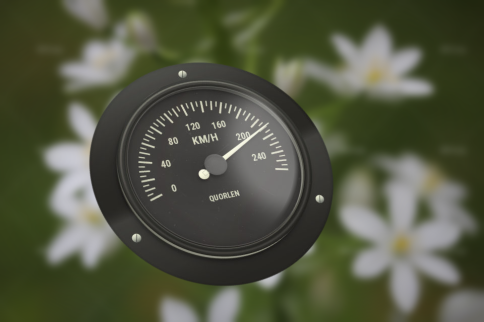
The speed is km/h 210
